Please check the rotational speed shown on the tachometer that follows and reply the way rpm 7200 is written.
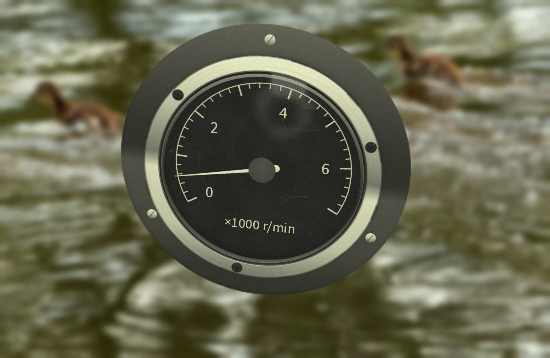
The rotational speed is rpm 600
